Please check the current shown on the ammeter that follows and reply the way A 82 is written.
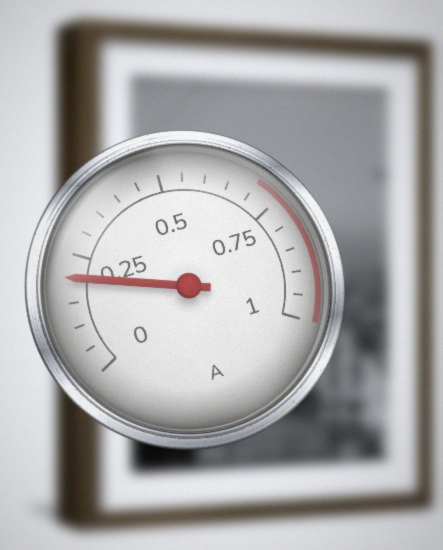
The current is A 0.2
